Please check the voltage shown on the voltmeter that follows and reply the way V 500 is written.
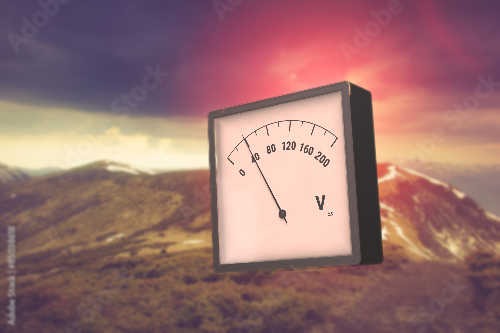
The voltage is V 40
